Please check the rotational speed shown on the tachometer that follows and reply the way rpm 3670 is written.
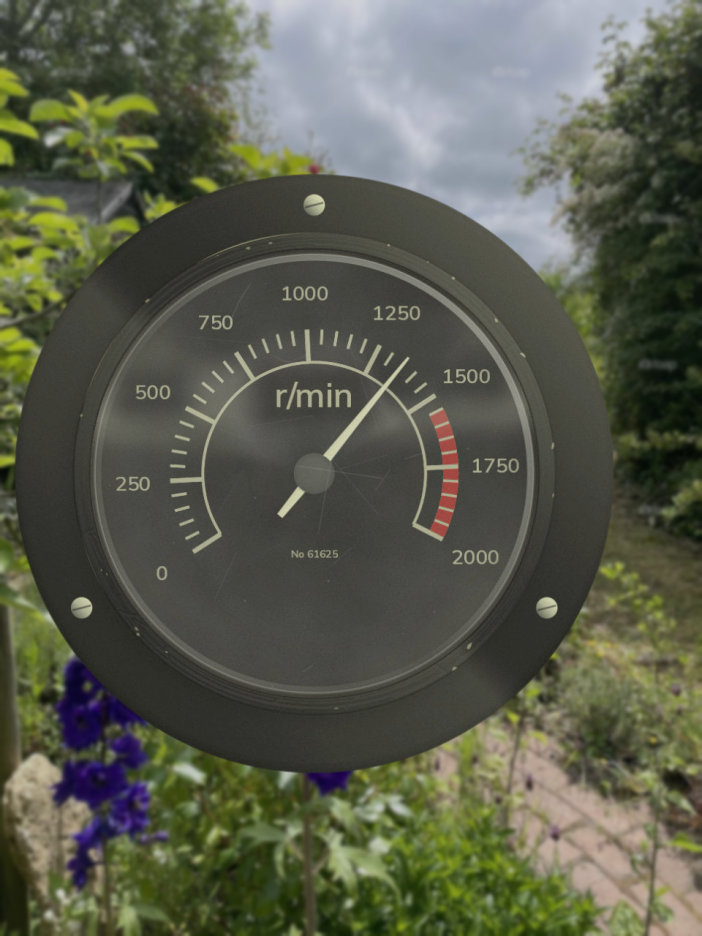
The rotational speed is rpm 1350
